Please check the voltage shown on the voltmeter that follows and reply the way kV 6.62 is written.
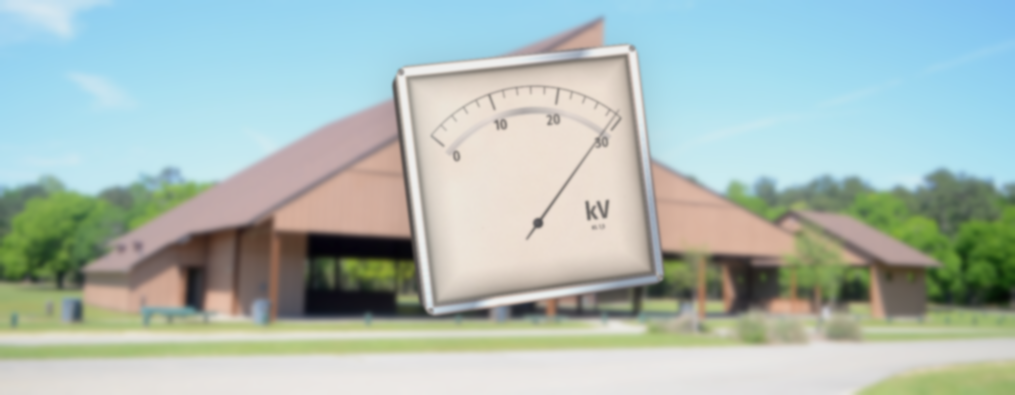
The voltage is kV 29
